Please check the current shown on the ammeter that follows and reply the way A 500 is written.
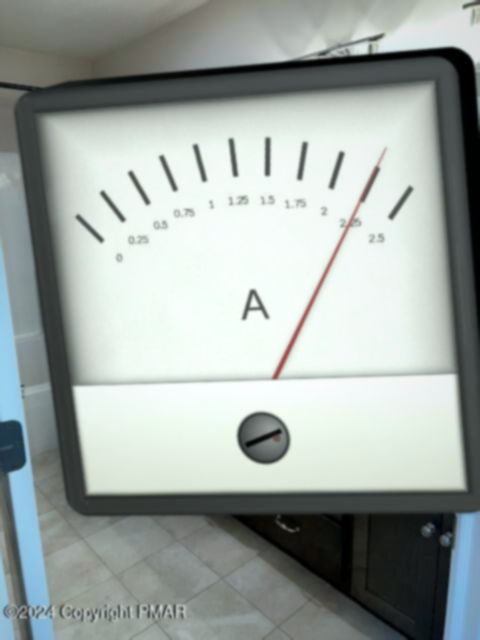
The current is A 2.25
